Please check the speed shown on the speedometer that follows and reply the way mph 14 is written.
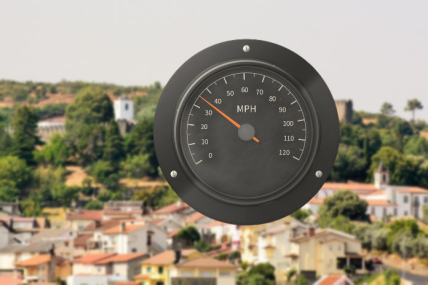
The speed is mph 35
